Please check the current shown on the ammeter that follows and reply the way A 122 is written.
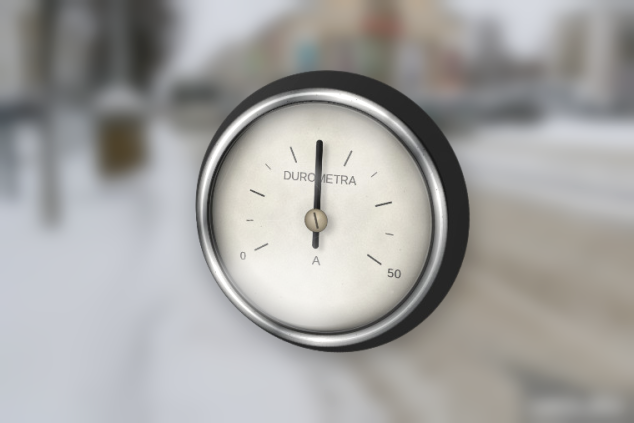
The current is A 25
